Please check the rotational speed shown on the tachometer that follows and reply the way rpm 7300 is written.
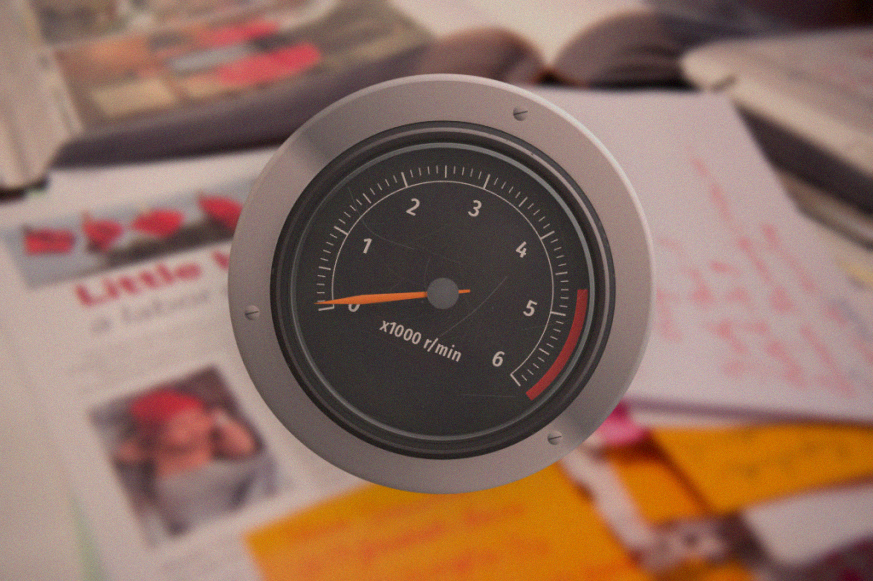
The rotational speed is rpm 100
